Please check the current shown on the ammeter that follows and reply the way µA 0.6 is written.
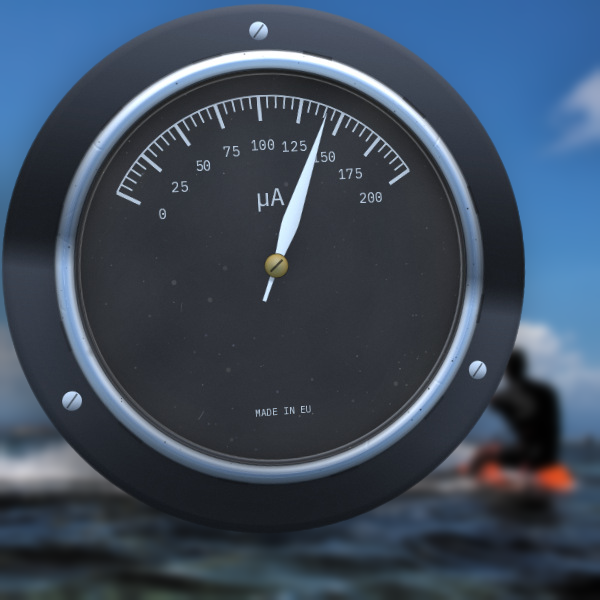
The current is µA 140
